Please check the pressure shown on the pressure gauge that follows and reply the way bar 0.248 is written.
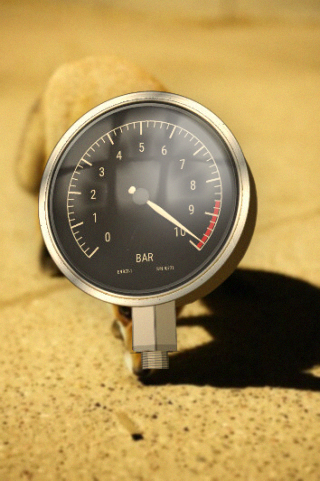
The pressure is bar 9.8
